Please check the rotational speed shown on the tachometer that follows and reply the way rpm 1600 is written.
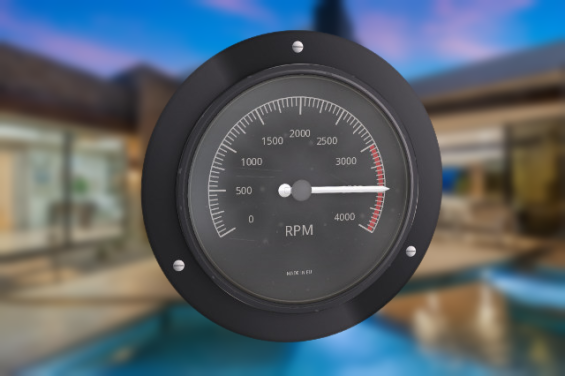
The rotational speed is rpm 3500
